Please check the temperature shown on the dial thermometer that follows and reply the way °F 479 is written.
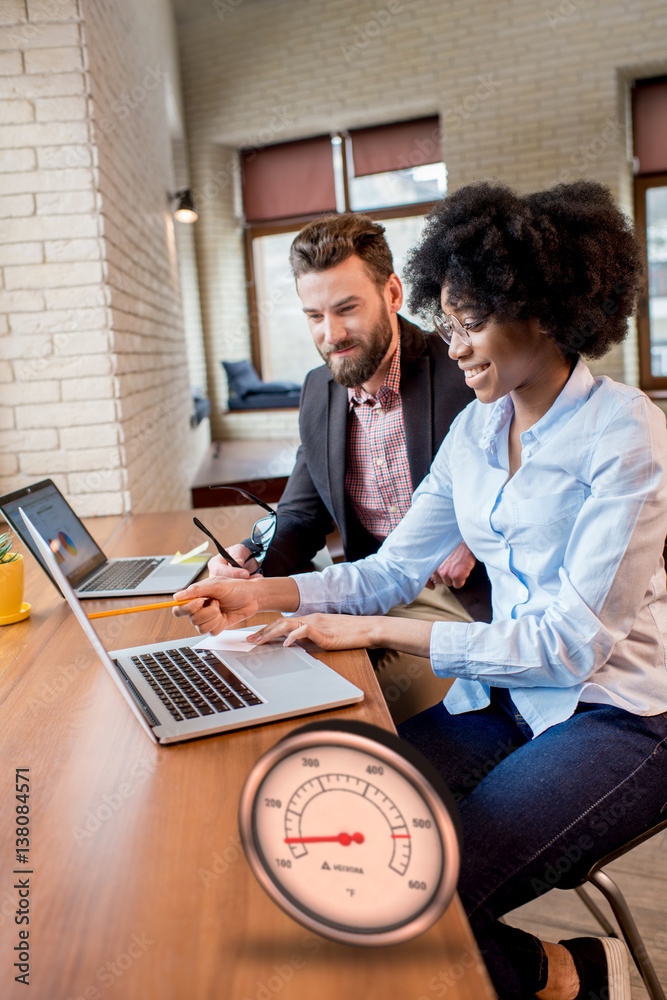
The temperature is °F 140
